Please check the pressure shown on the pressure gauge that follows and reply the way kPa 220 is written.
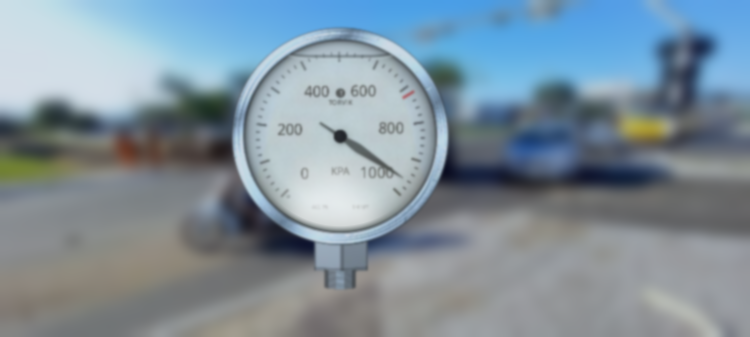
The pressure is kPa 960
